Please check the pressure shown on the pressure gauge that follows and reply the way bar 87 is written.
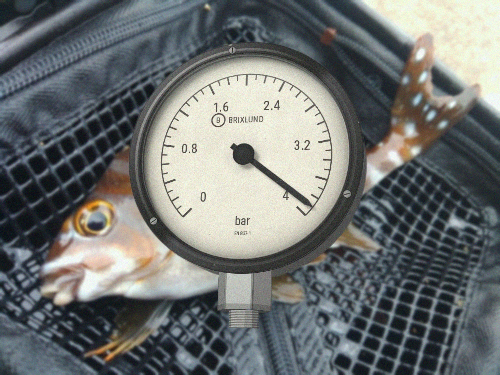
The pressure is bar 3.9
